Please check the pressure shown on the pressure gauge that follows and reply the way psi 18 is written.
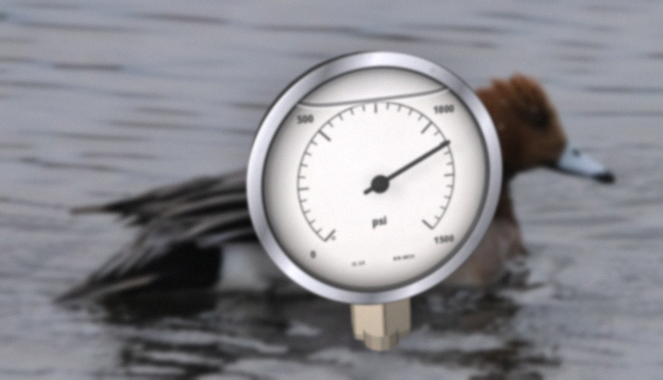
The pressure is psi 1100
